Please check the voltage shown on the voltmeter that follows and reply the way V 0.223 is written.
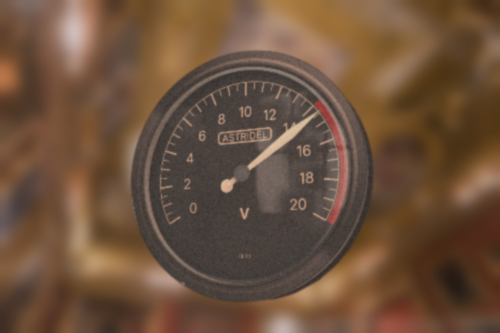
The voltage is V 14.5
